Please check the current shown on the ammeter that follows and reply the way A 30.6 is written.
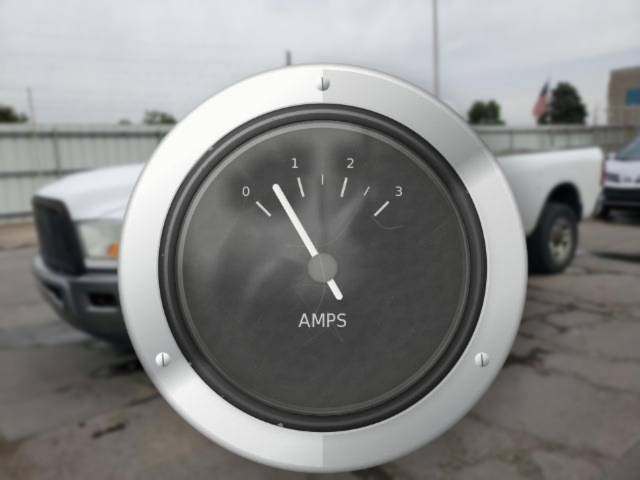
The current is A 0.5
